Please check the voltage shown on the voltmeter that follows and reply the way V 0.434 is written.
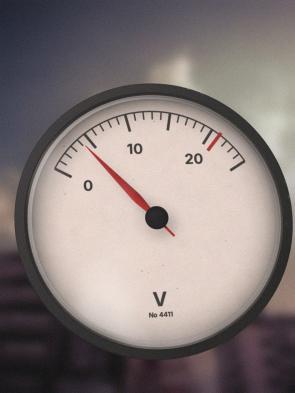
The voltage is V 4
